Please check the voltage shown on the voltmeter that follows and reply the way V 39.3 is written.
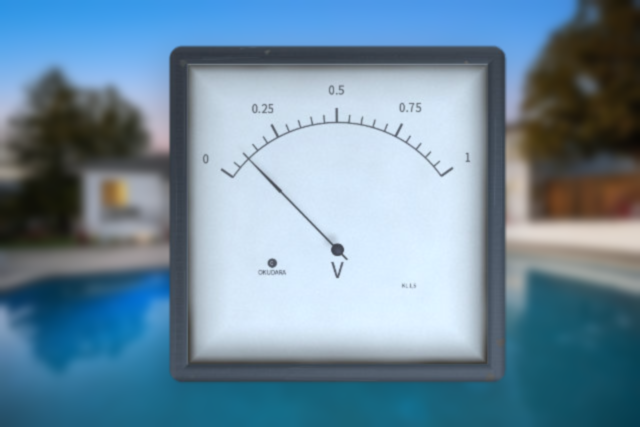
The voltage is V 0.1
